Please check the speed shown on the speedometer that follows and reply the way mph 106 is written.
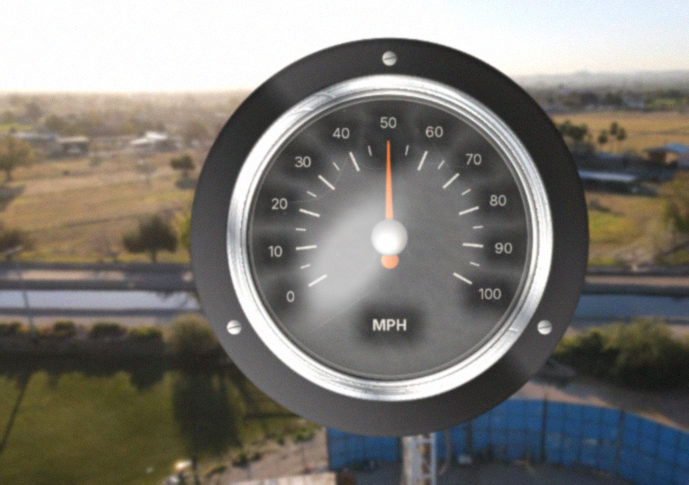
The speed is mph 50
